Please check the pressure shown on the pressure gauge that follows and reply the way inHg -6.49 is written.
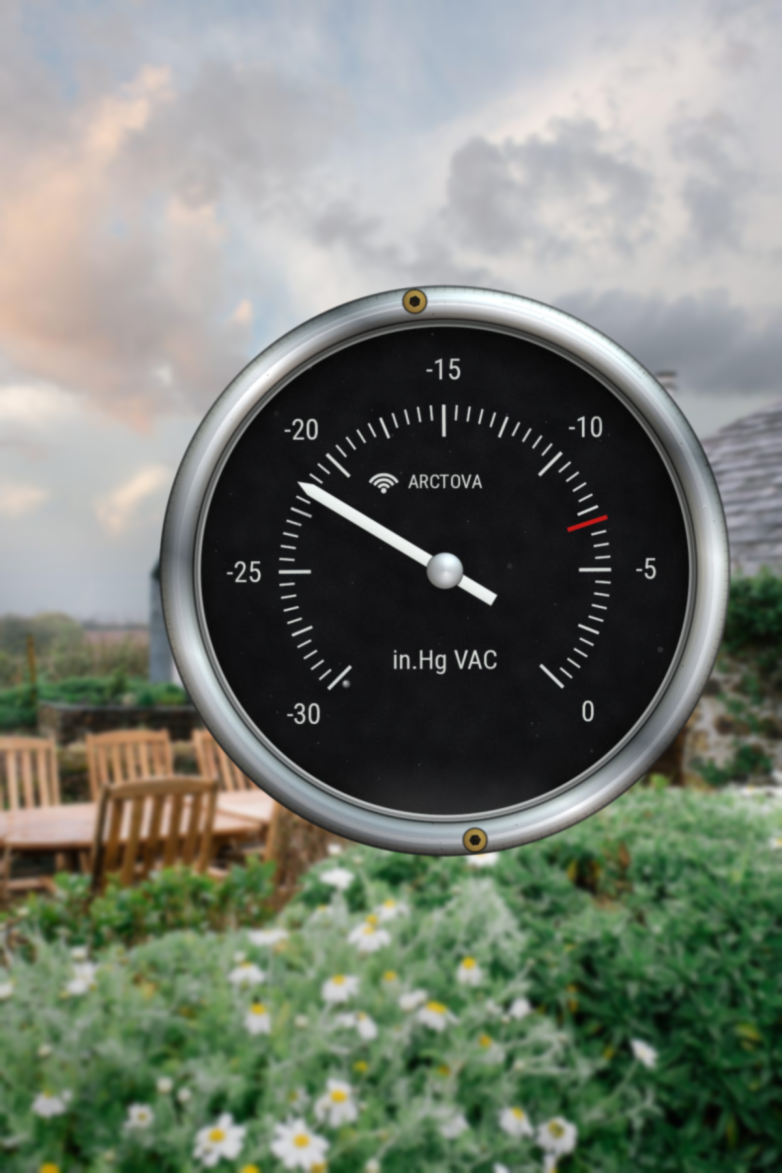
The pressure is inHg -21.5
